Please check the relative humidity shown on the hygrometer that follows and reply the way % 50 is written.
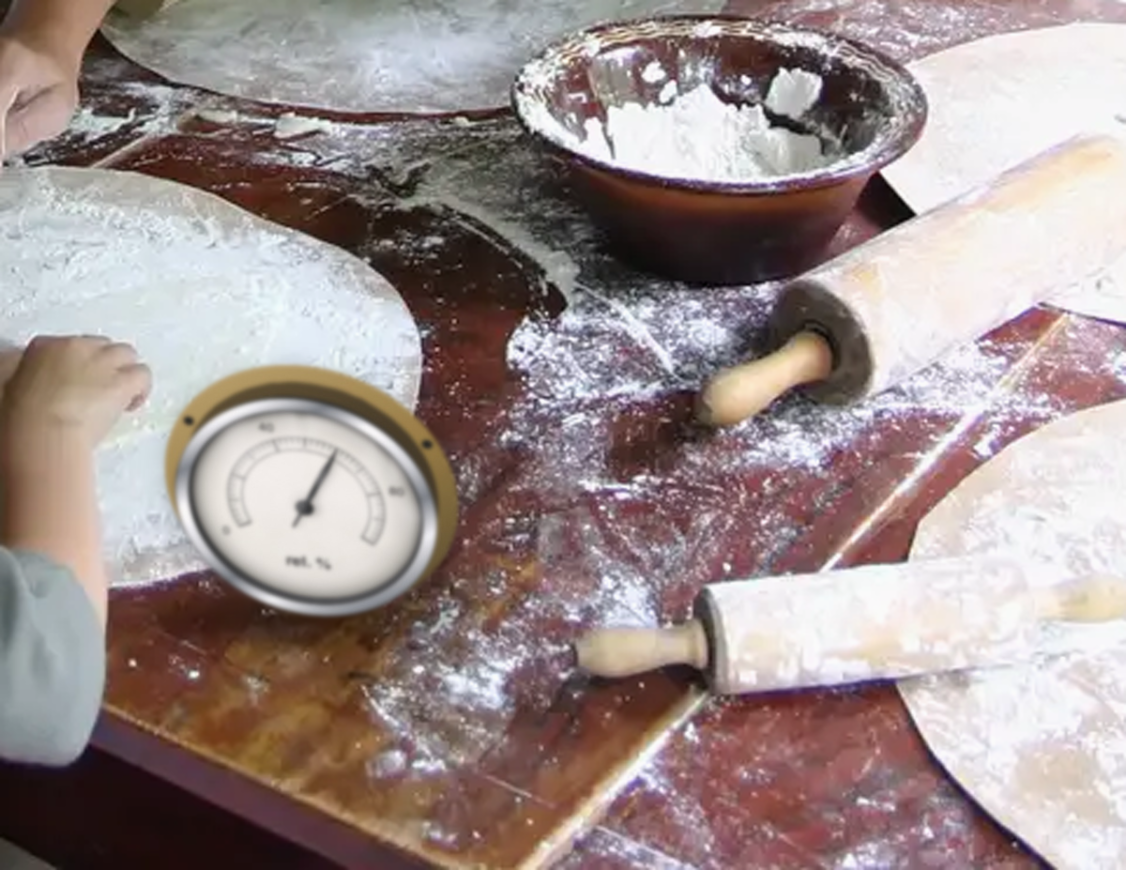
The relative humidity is % 60
